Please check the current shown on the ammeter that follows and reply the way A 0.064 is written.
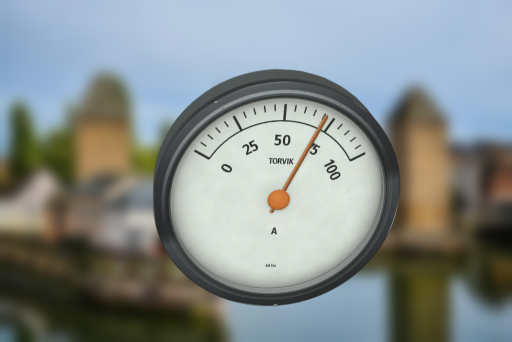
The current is A 70
